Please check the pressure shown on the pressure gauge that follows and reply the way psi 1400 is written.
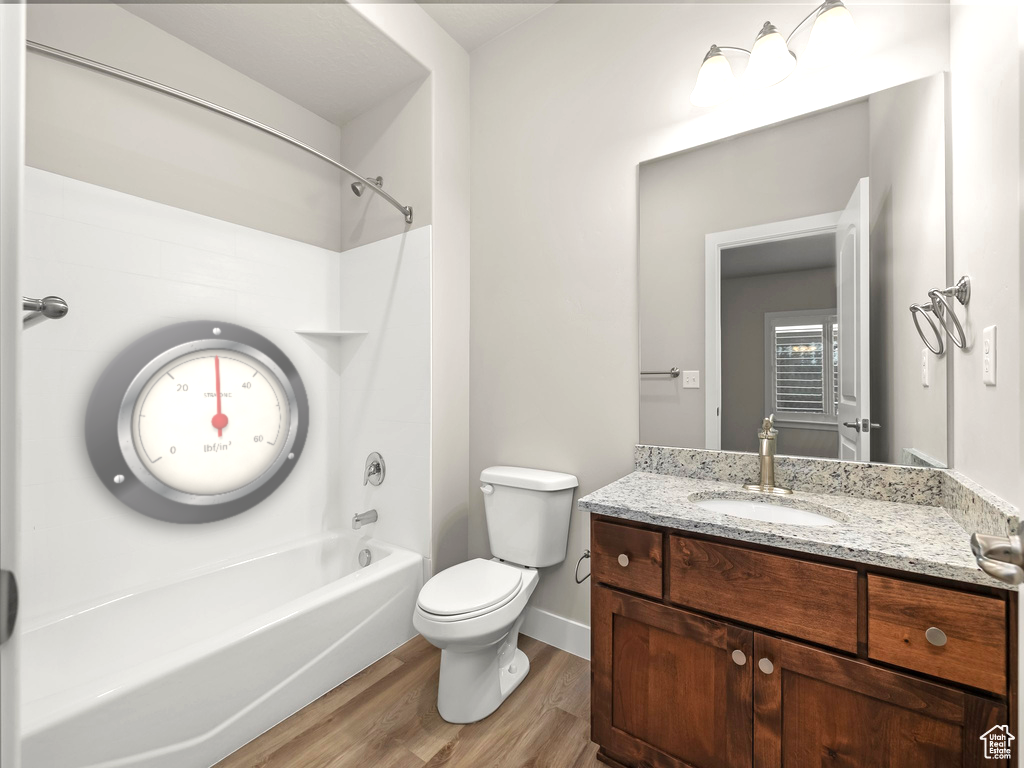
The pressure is psi 30
